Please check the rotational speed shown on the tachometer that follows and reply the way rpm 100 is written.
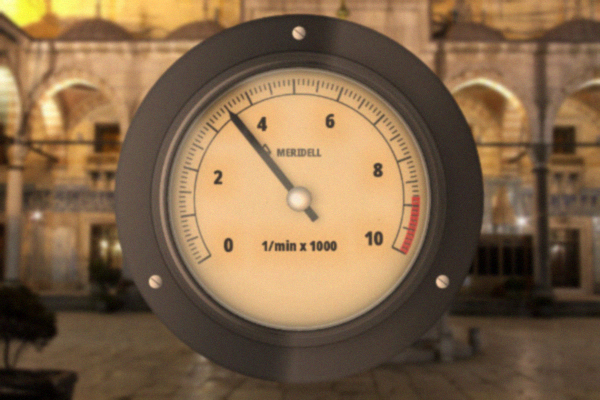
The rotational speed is rpm 3500
